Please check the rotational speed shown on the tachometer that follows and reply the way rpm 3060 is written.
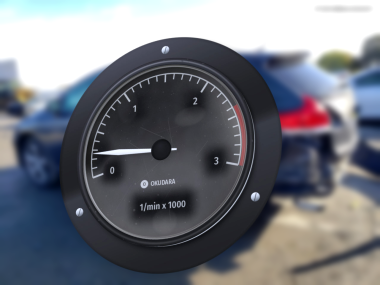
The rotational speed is rpm 250
